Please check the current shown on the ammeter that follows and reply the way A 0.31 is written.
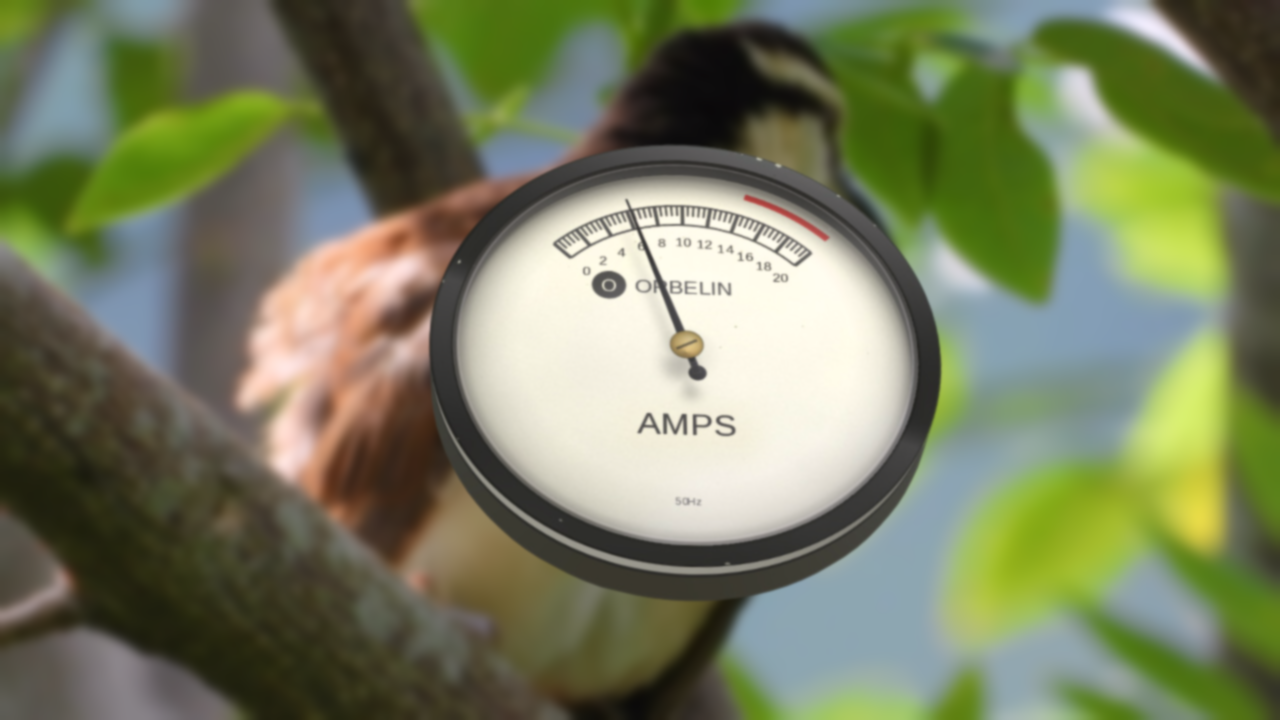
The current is A 6
